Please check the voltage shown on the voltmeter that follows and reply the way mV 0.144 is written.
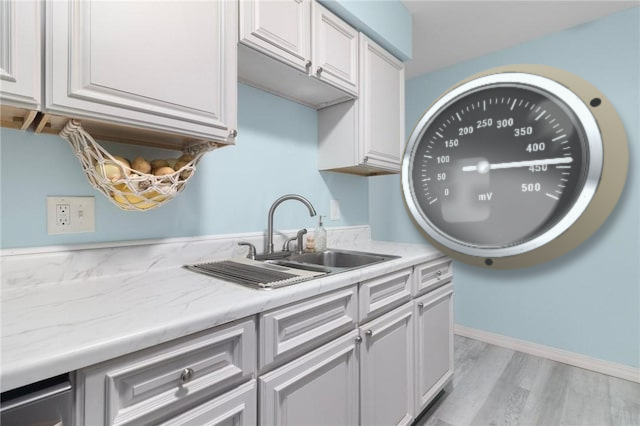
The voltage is mV 440
